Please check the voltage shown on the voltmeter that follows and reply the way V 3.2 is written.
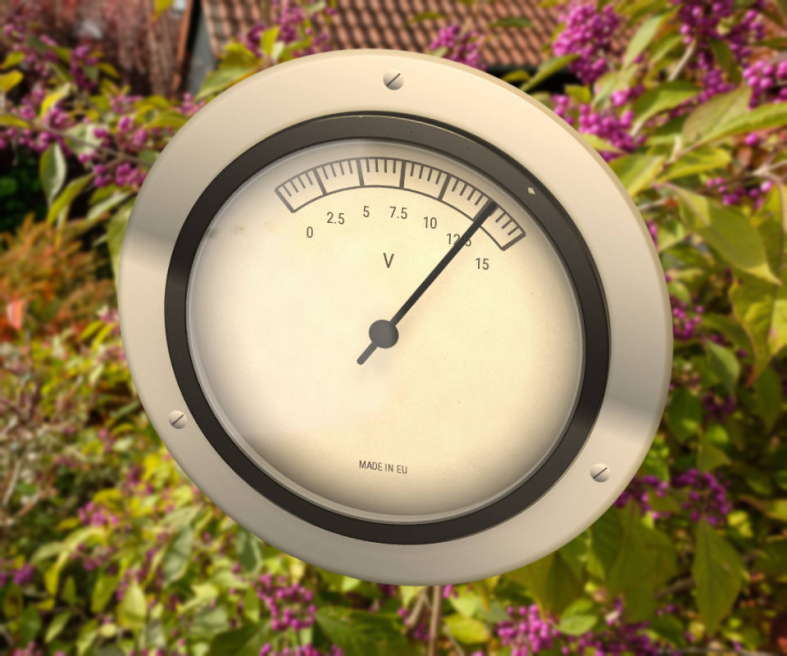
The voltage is V 12.75
